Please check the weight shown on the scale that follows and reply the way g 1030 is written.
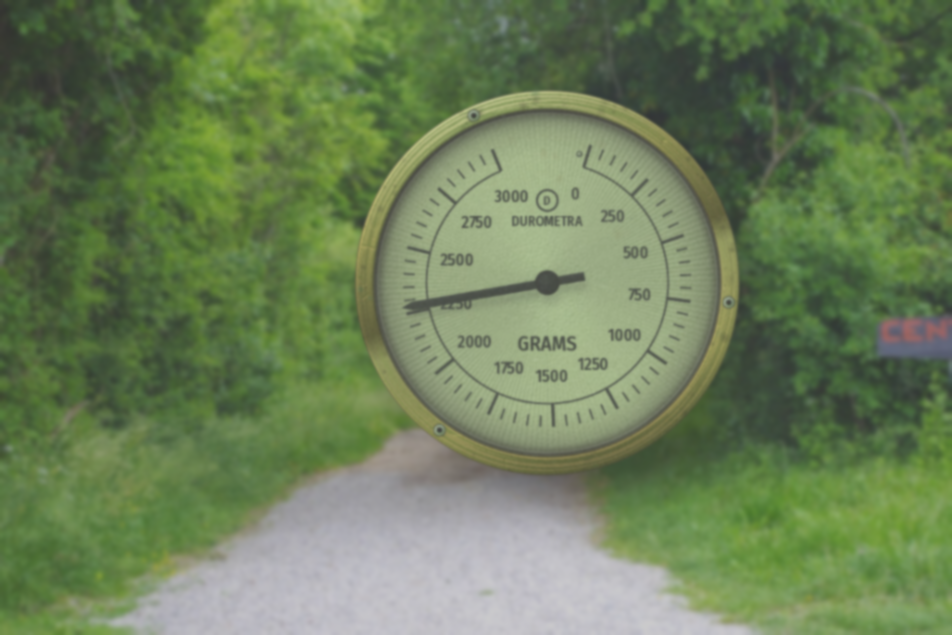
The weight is g 2275
